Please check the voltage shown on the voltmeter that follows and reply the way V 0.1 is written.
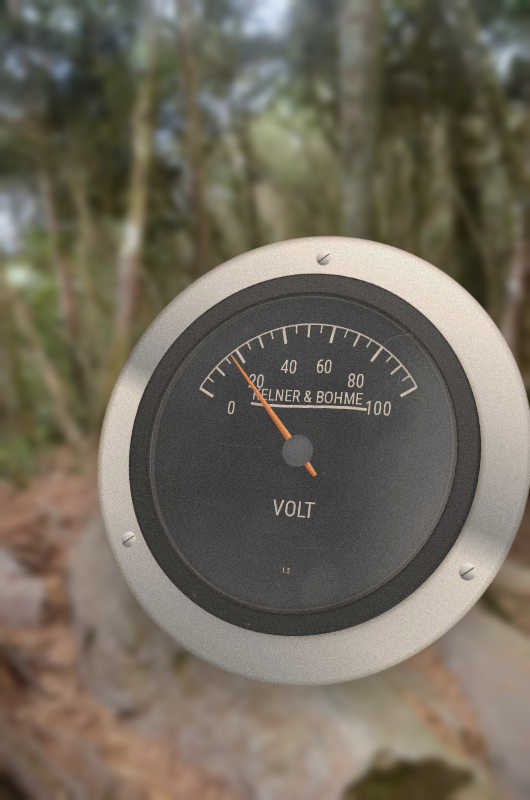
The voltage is V 17.5
